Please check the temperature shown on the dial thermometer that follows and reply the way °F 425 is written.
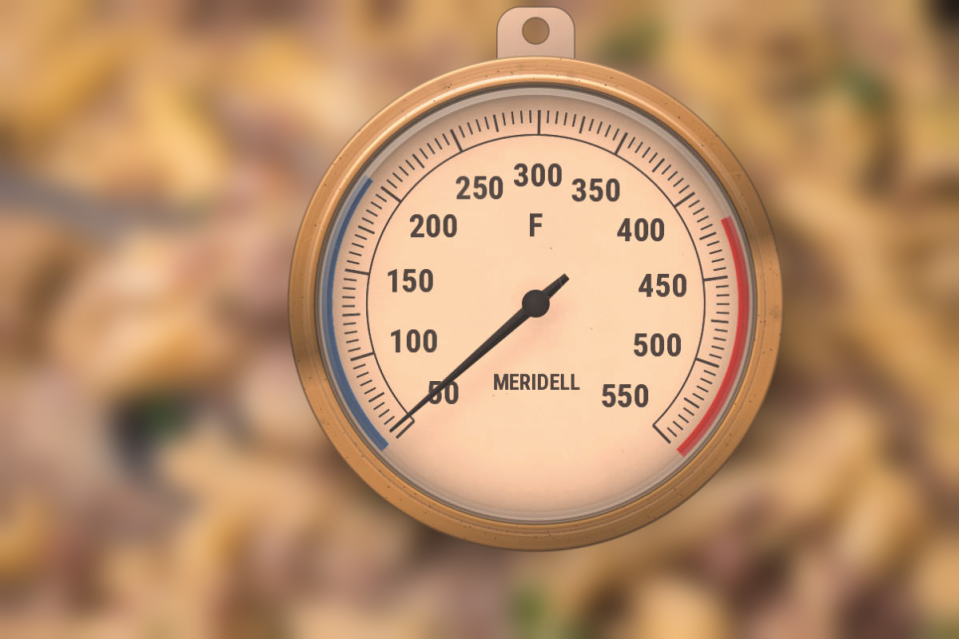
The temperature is °F 55
